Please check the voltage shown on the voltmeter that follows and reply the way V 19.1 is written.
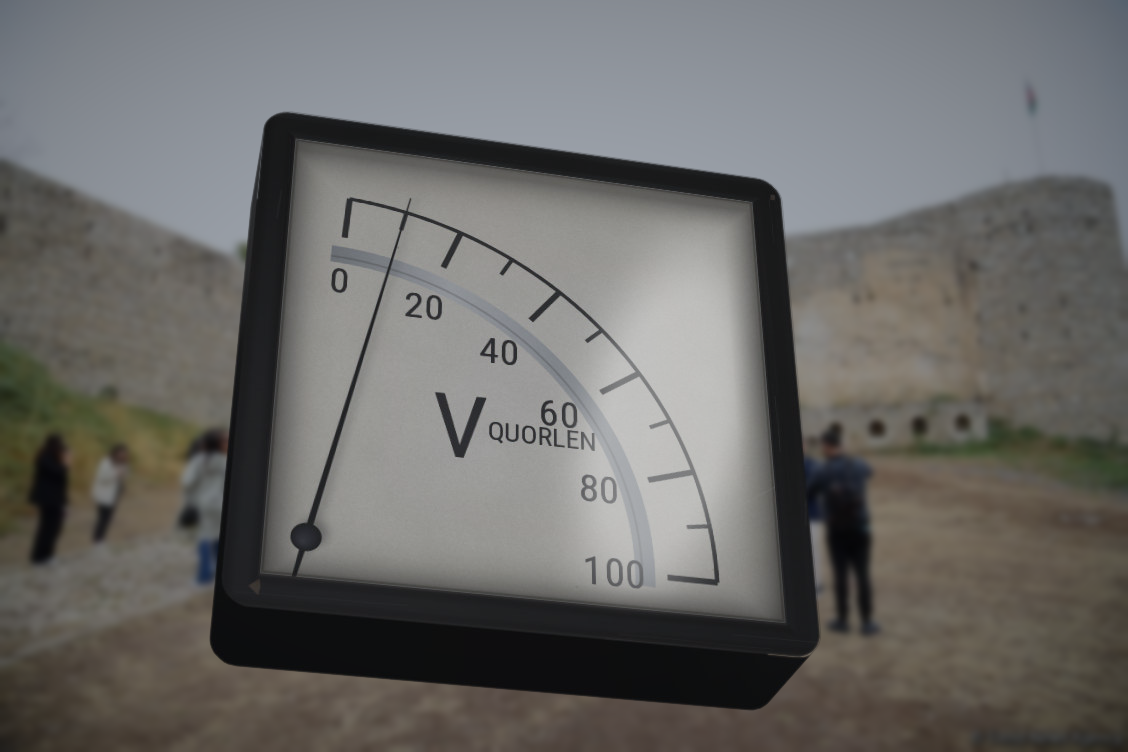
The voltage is V 10
